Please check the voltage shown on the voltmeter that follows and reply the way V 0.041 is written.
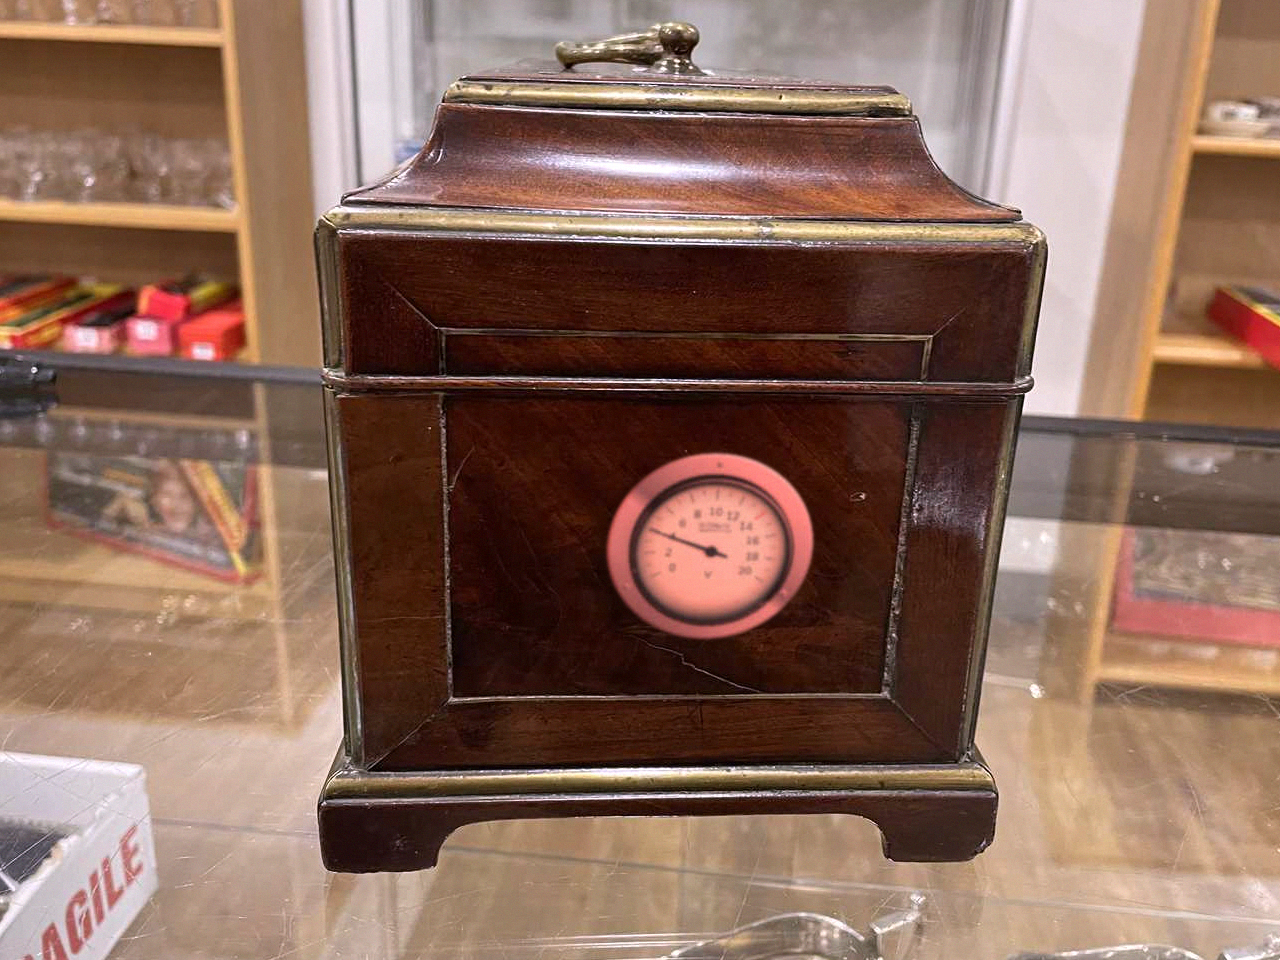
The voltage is V 4
